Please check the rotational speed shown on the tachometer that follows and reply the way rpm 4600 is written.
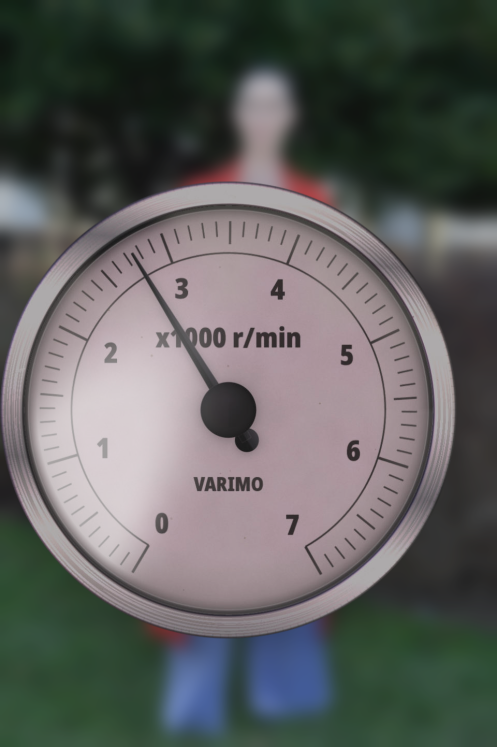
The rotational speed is rpm 2750
